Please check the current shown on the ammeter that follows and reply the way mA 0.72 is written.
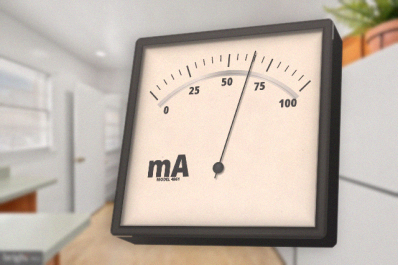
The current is mA 65
